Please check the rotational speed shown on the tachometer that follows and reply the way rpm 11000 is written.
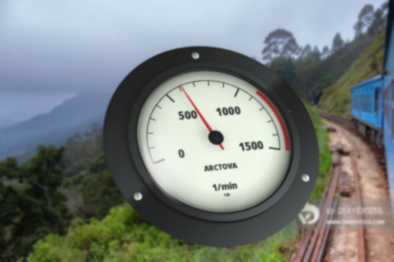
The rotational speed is rpm 600
